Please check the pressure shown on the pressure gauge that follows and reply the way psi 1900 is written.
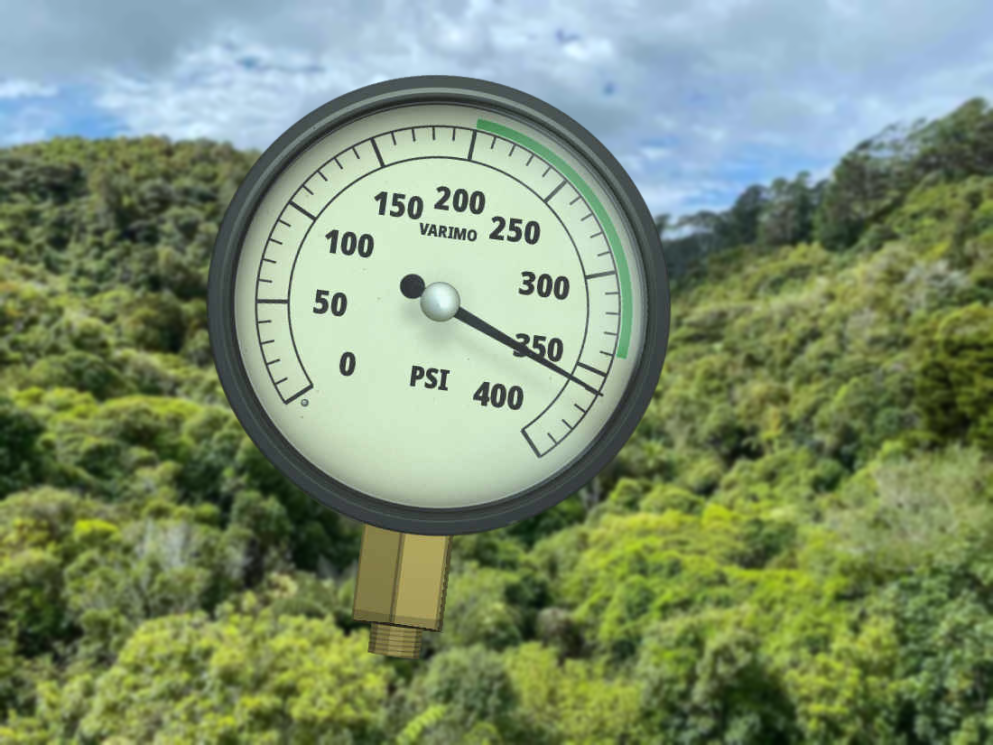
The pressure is psi 360
